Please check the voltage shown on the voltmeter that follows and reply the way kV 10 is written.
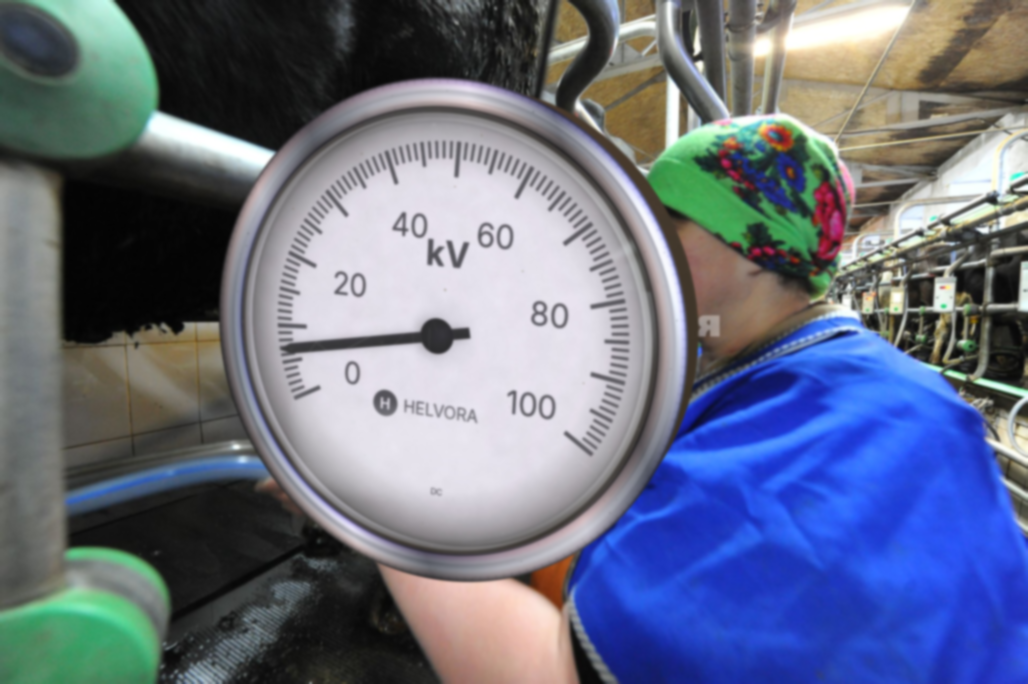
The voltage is kV 7
